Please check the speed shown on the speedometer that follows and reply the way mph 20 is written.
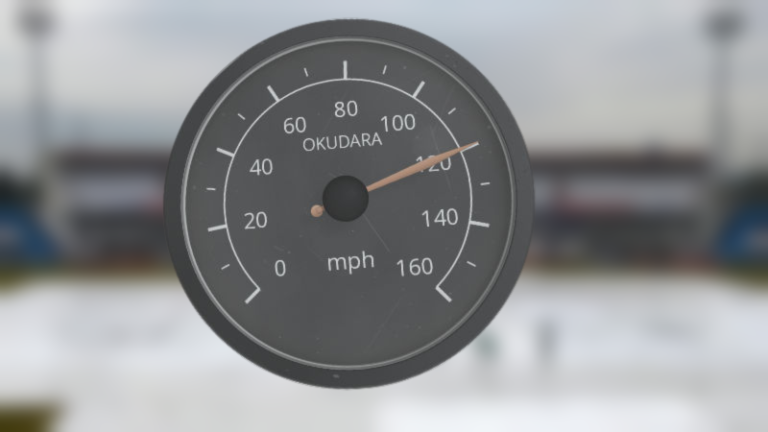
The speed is mph 120
